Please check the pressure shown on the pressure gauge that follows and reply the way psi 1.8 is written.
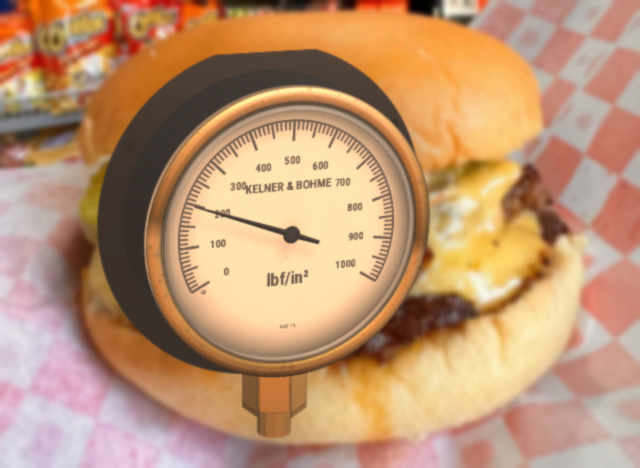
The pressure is psi 200
